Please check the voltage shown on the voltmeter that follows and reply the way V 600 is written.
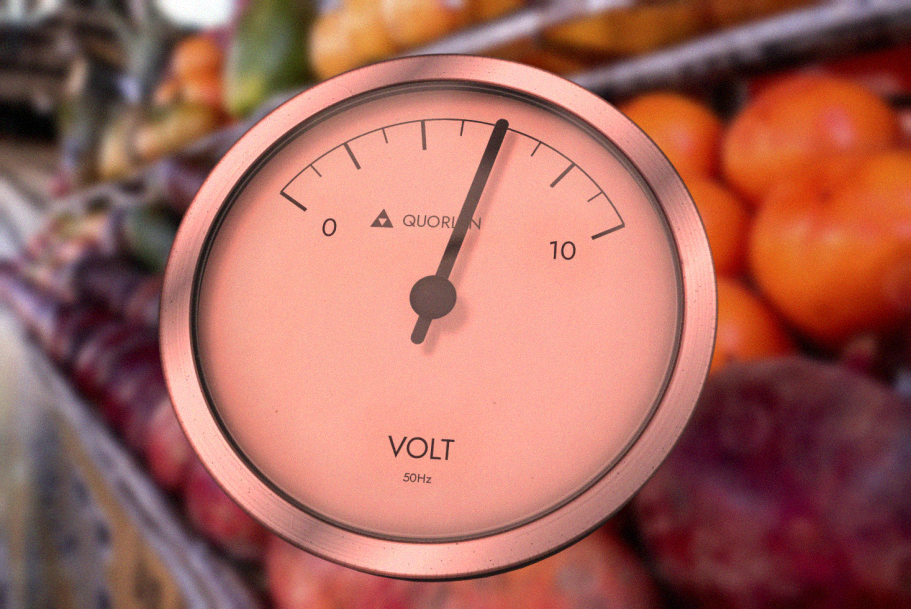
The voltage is V 6
